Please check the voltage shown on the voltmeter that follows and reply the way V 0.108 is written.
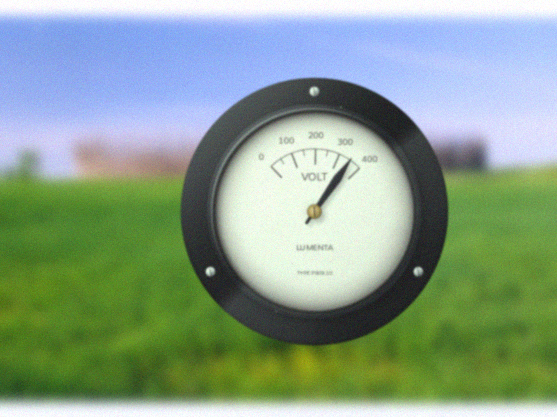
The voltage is V 350
